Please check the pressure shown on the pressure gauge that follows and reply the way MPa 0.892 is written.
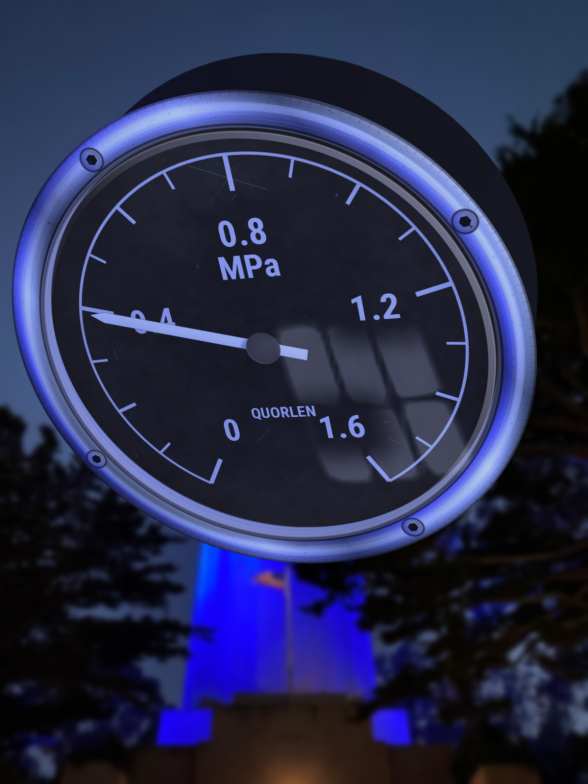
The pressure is MPa 0.4
